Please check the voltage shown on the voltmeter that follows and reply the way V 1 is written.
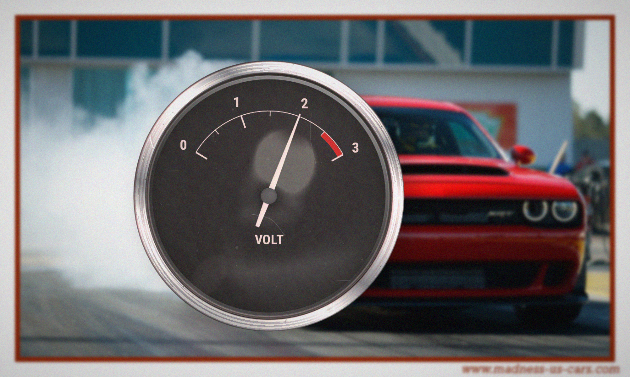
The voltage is V 2
